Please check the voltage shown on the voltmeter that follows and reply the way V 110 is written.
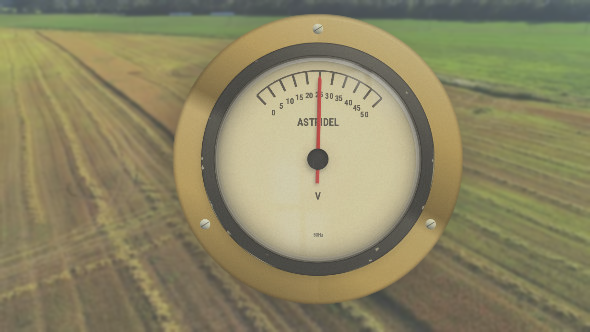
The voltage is V 25
